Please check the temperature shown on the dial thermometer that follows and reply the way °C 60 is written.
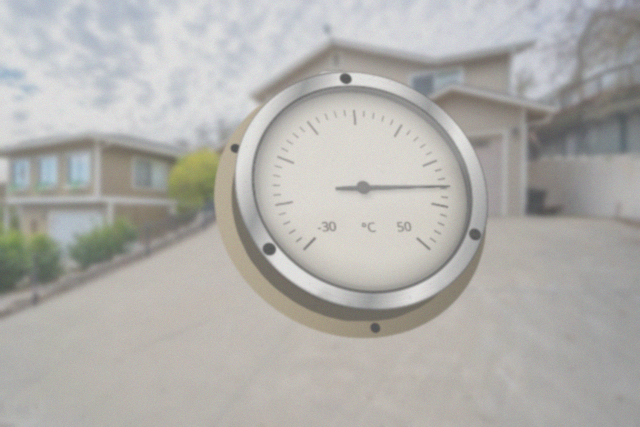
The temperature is °C 36
